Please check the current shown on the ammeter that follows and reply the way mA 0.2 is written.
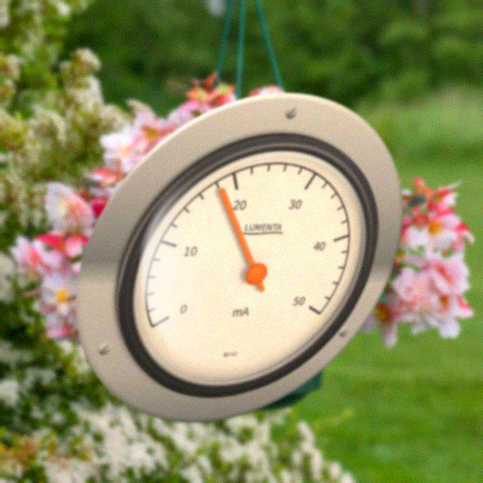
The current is mA 18
